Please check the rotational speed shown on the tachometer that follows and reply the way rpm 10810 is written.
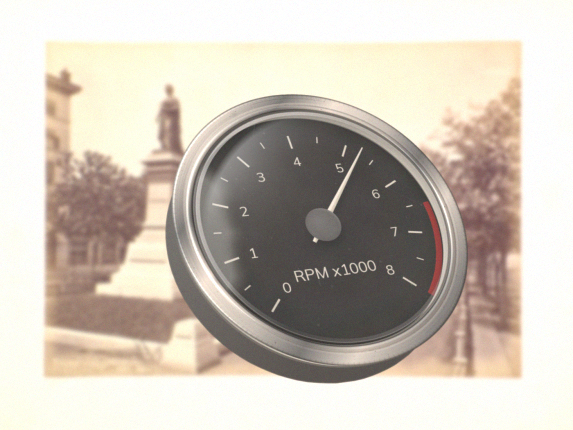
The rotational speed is rpm 5250
